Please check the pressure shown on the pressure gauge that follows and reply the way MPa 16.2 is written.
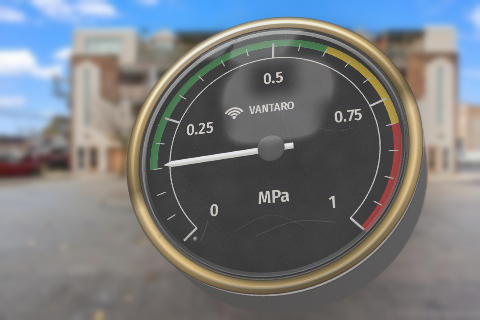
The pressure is MPa 0.15
